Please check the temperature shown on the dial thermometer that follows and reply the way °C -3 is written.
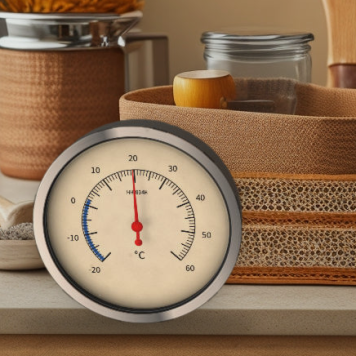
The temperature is °C 20
